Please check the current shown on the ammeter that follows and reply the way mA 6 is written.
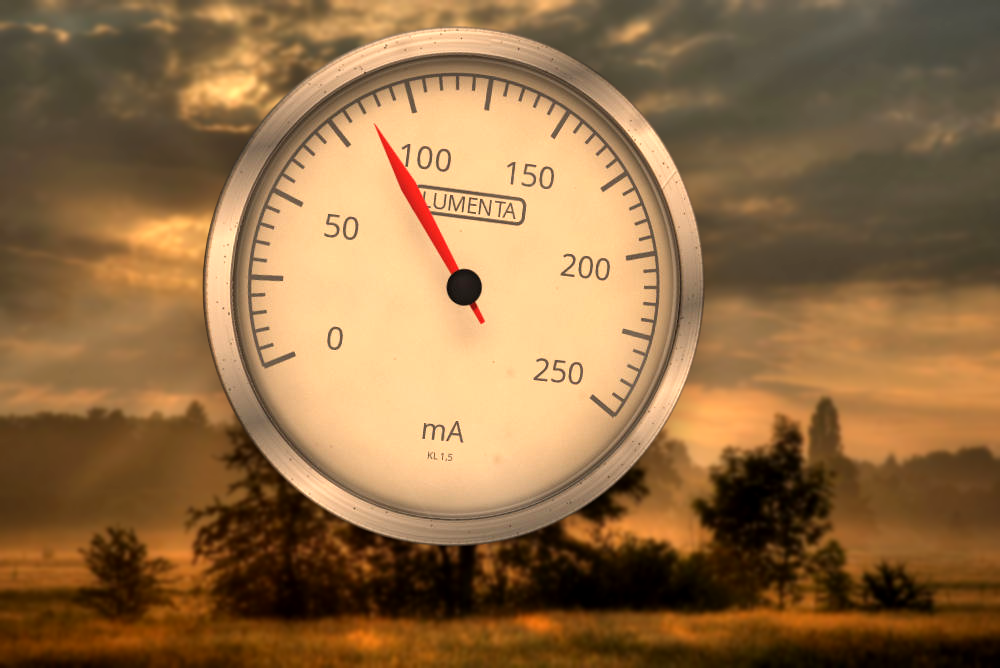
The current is mA 85
